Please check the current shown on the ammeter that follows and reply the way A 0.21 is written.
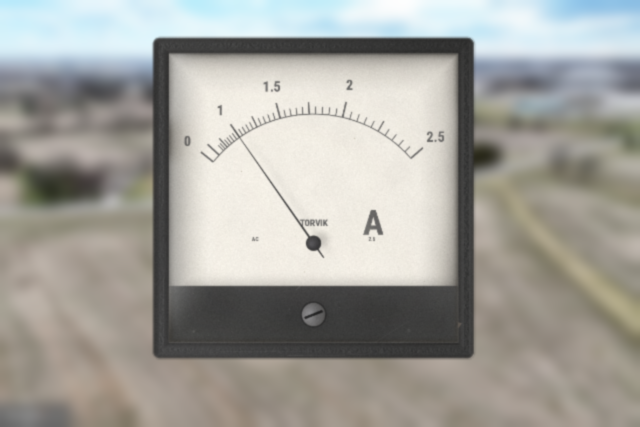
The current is A 1
